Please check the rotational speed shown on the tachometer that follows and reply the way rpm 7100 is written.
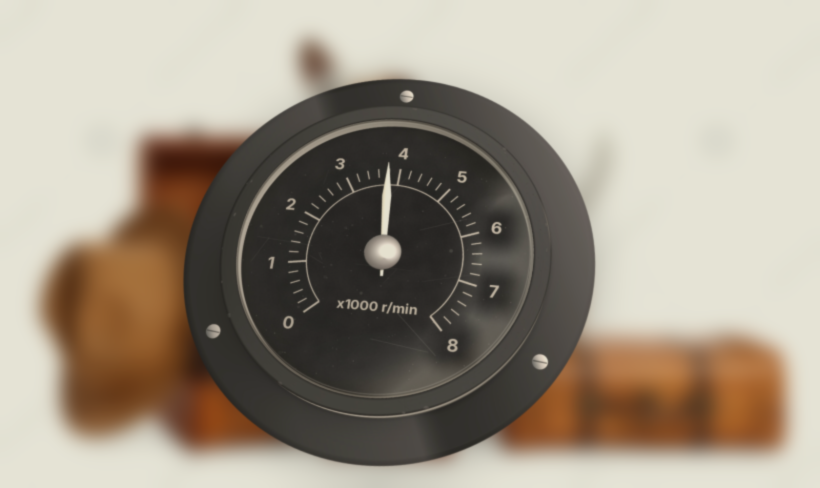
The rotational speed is rpm 3800
